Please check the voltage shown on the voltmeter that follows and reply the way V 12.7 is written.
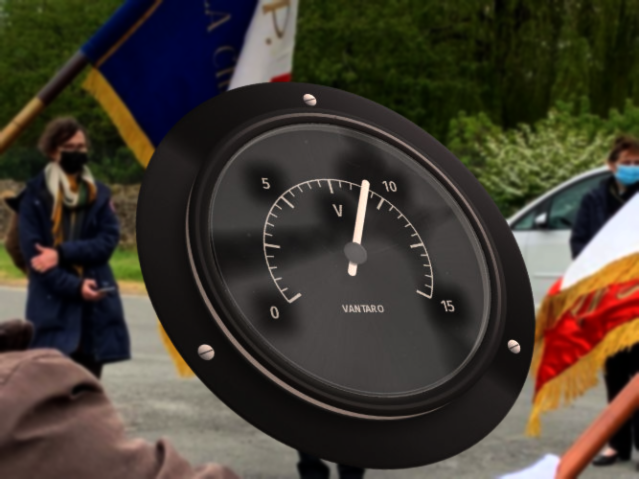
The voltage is V 9
